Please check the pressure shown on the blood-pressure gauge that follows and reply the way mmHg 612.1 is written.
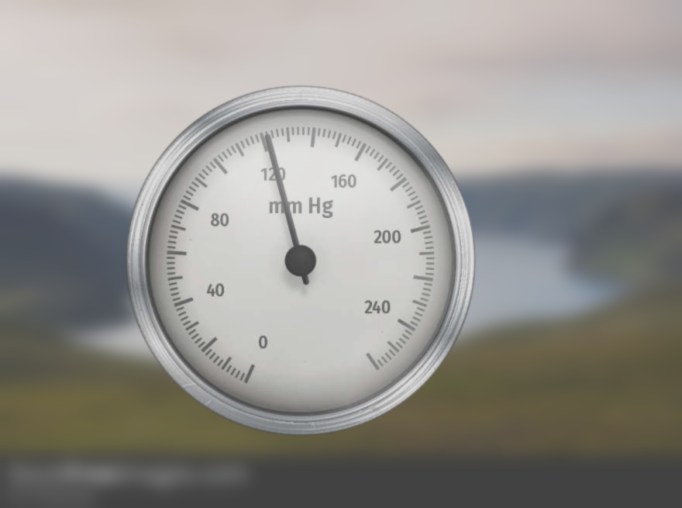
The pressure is mmHg 122
